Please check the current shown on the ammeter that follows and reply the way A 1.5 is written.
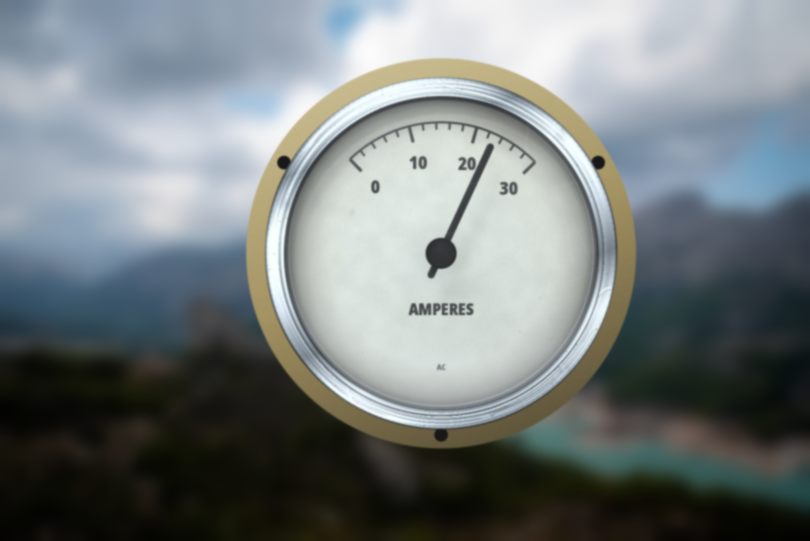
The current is A 23
